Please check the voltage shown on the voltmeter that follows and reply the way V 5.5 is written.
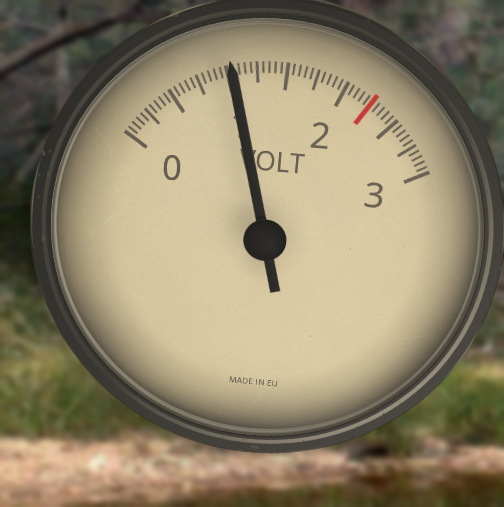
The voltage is V 1.05
